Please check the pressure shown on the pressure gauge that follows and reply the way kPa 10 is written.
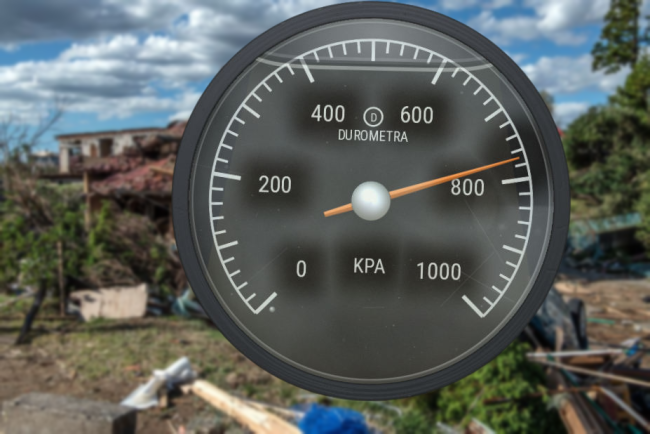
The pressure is kPa 770
